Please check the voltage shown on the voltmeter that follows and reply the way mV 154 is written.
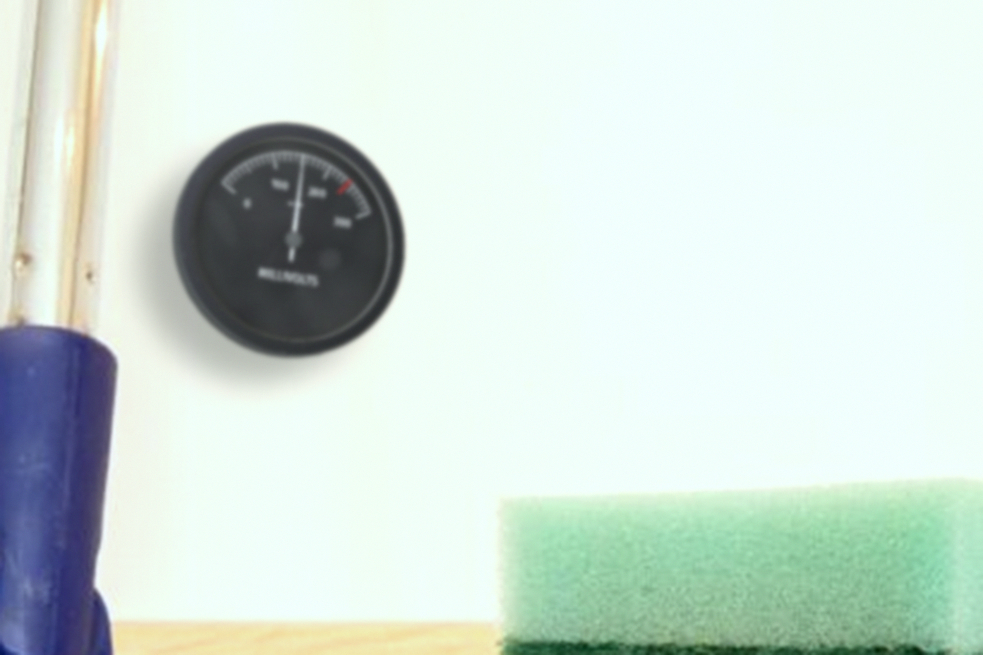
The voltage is mV 150
